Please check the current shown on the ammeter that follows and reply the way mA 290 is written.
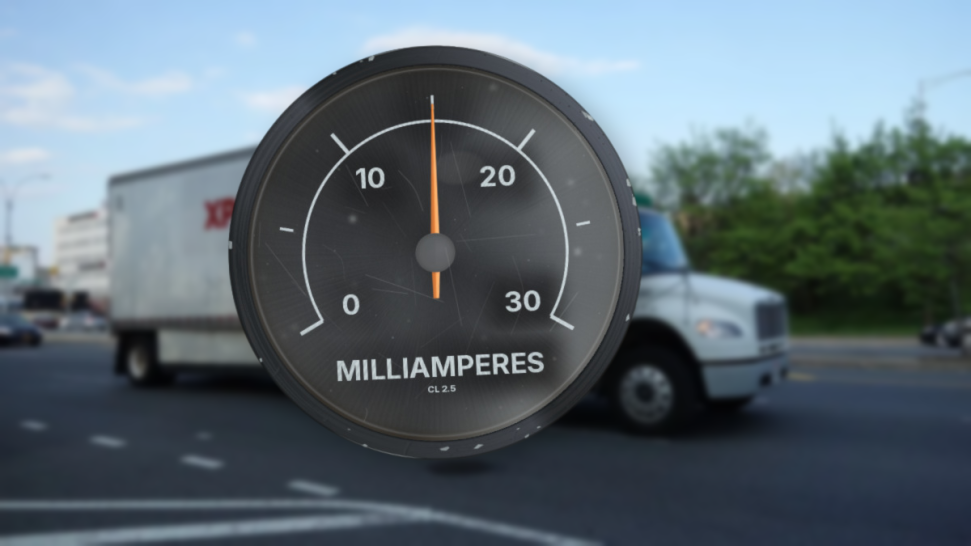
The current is mA 15
